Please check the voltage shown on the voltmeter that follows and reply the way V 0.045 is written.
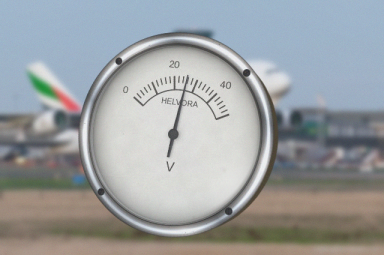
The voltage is V 26
